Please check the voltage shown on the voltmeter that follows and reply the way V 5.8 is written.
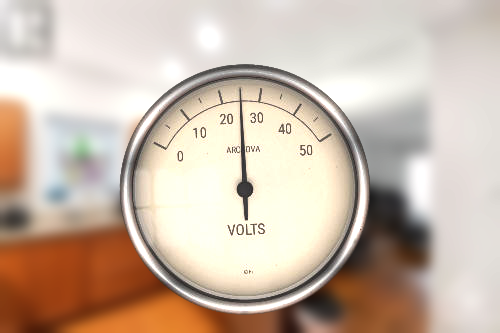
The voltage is V 25
